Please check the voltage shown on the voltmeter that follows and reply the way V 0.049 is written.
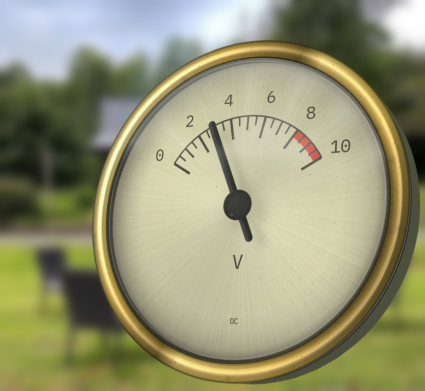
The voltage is V 3
